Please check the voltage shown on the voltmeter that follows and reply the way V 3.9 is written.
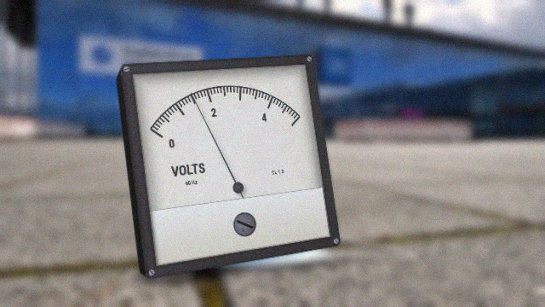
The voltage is V 1.5
